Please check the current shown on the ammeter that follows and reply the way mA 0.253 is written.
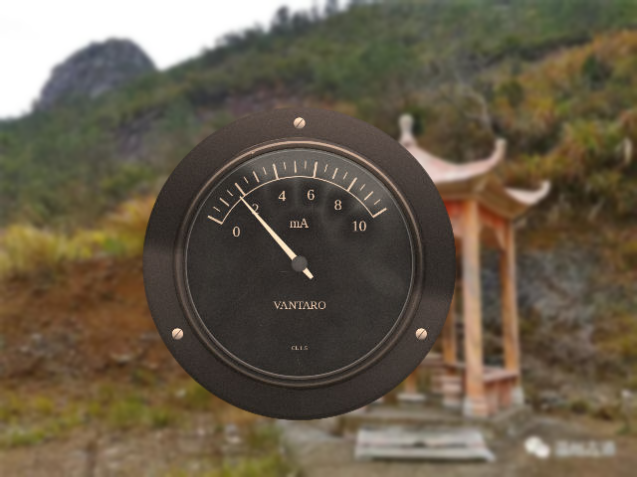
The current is mA 1.75
